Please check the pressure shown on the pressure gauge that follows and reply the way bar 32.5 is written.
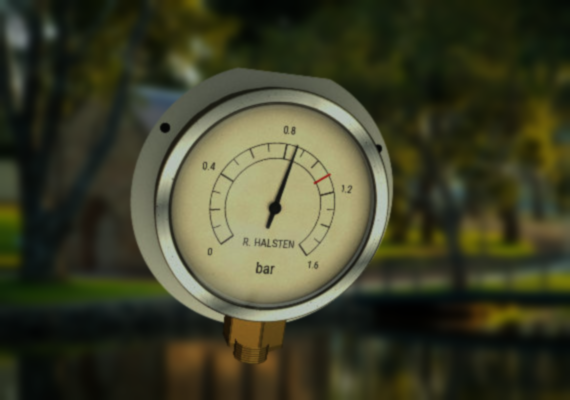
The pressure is bar 0.85
